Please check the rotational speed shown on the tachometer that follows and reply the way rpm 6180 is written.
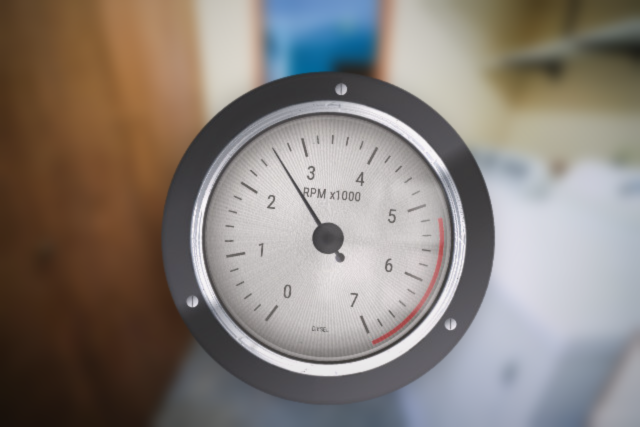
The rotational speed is rpm 2600
